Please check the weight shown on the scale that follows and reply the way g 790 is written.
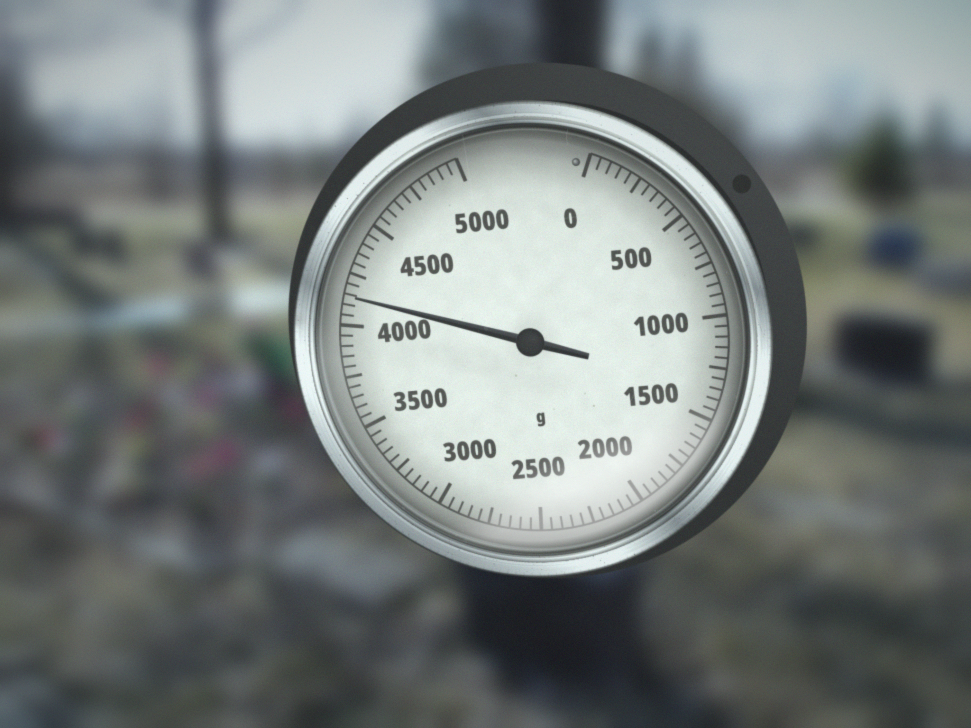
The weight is g 4150
